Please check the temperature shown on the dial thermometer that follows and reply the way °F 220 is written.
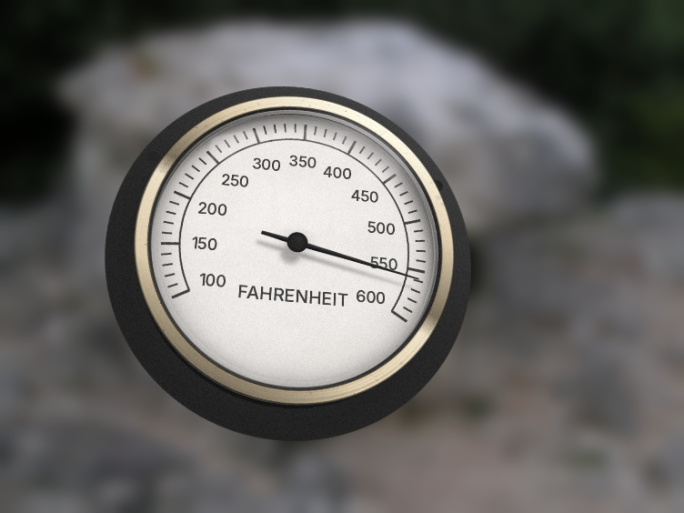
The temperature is °F 560
